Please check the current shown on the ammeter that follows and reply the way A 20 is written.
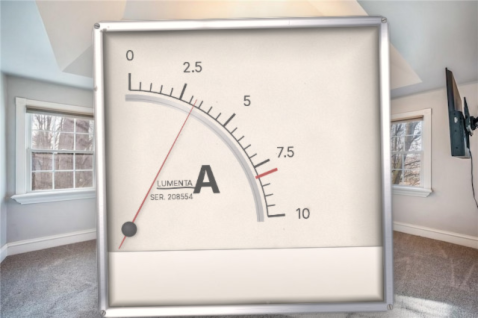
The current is A 3.25
